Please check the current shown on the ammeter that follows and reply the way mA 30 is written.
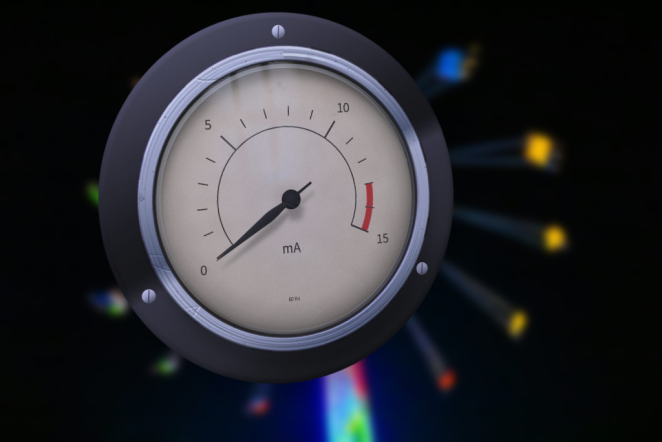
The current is mA 0
